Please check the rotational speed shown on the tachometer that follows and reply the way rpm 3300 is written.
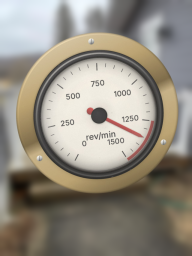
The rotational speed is rpm 1350
